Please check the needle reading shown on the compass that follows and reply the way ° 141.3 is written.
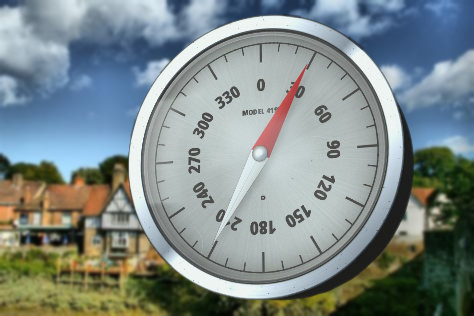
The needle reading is ° 30
